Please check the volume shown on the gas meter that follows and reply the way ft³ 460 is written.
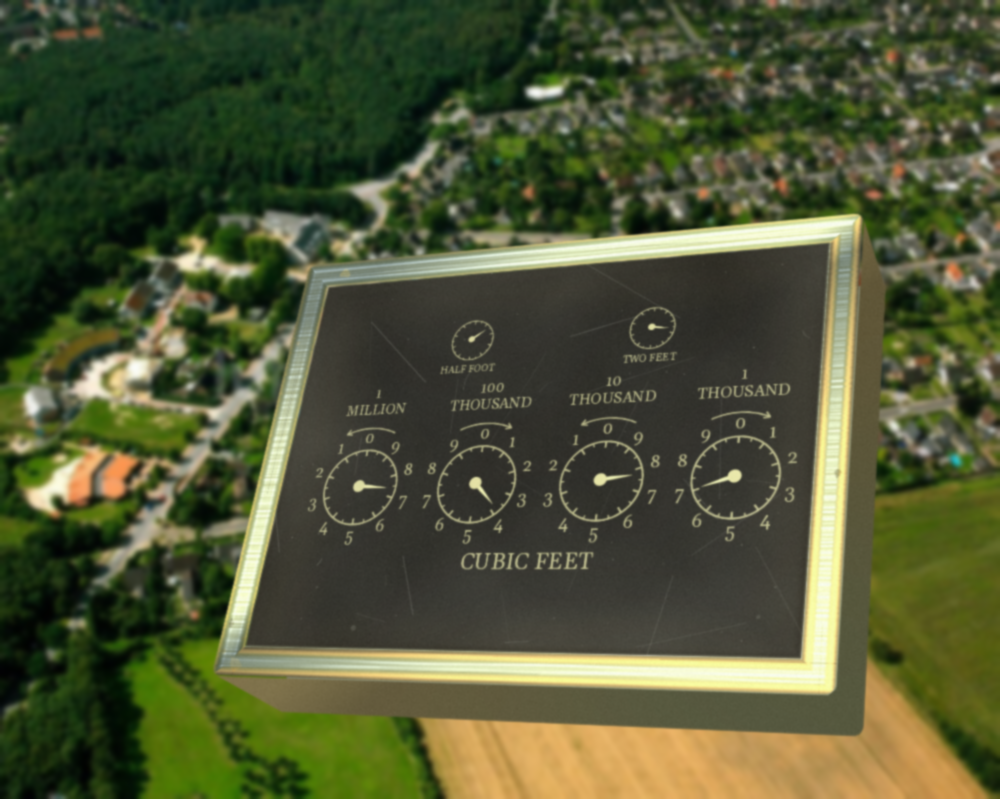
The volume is ft³ 737700
